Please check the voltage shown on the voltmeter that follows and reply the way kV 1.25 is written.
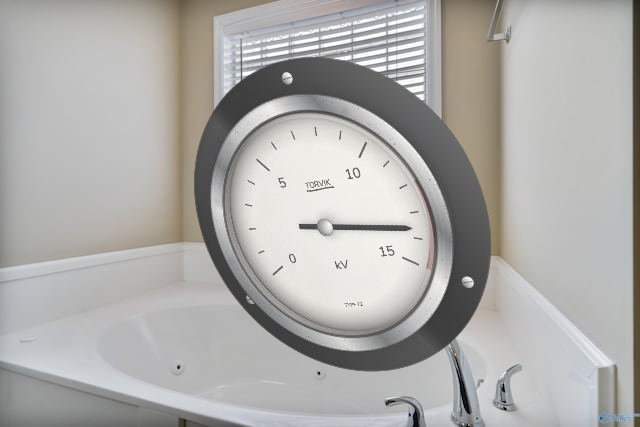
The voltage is kV 13.5
